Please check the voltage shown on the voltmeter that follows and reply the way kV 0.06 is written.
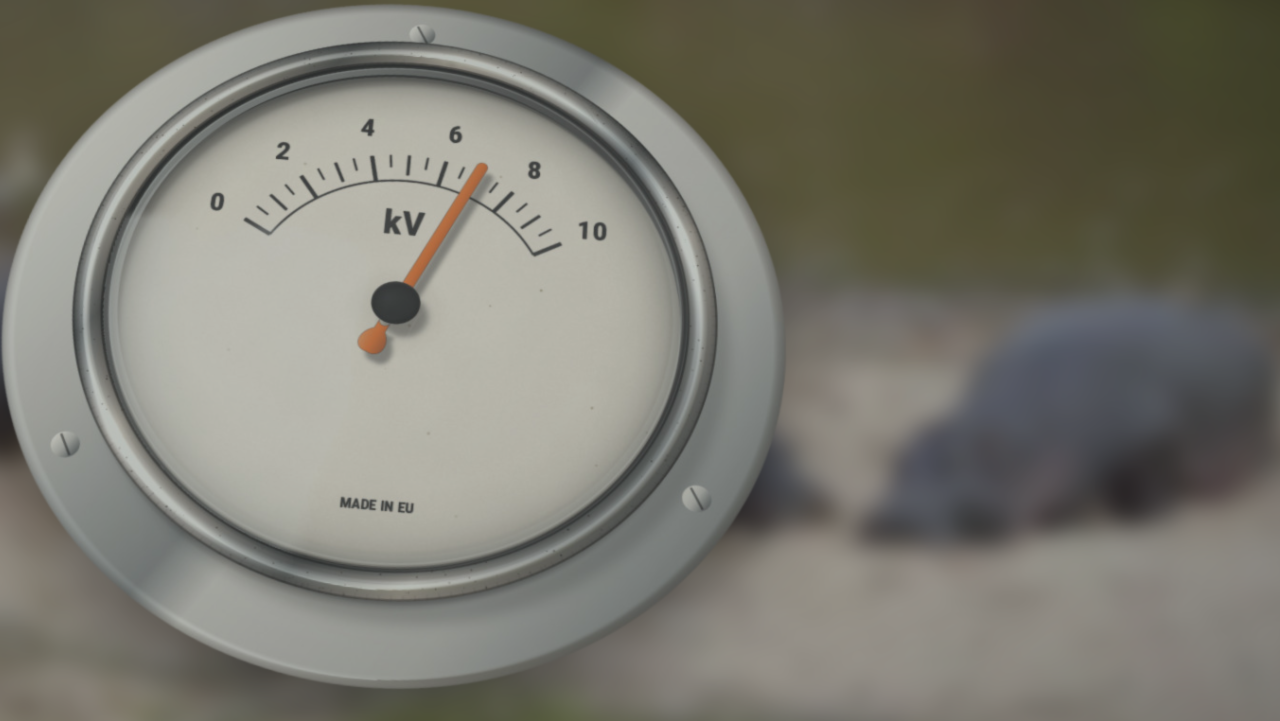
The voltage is kV 7
